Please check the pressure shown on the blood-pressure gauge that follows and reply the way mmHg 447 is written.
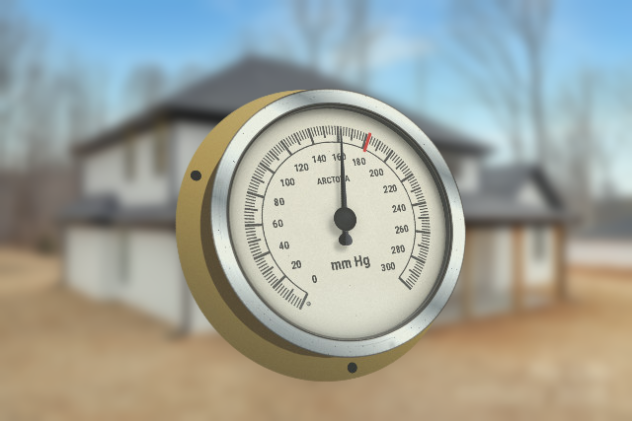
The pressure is mmHg 160
